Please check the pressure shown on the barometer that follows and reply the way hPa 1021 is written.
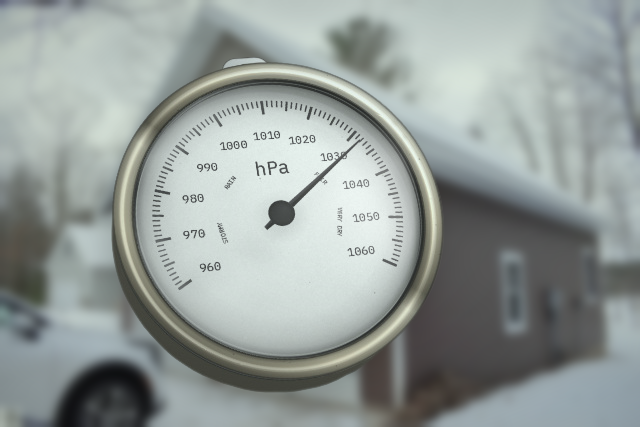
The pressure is hPa 1032
